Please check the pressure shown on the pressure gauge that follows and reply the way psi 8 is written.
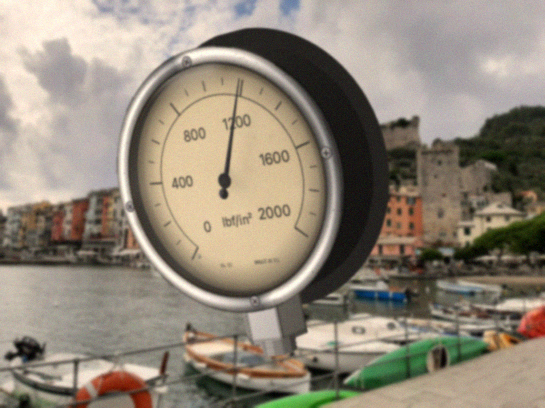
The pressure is psi 1200
